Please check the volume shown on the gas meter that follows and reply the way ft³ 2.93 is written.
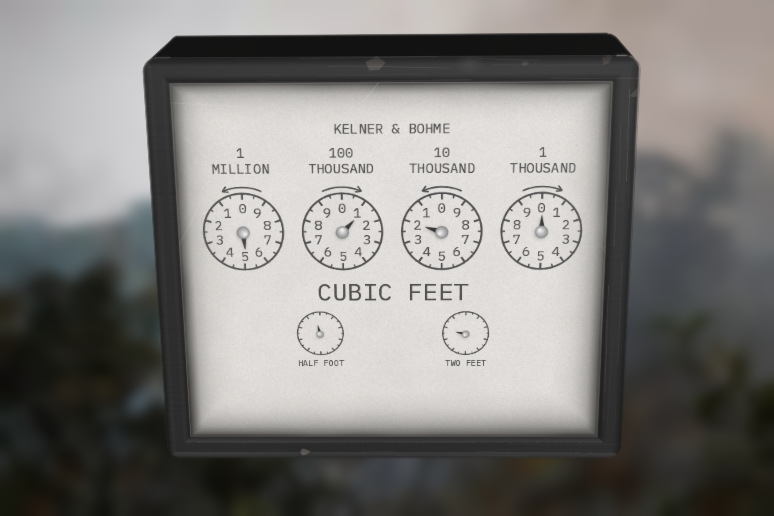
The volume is ft³ 512000
